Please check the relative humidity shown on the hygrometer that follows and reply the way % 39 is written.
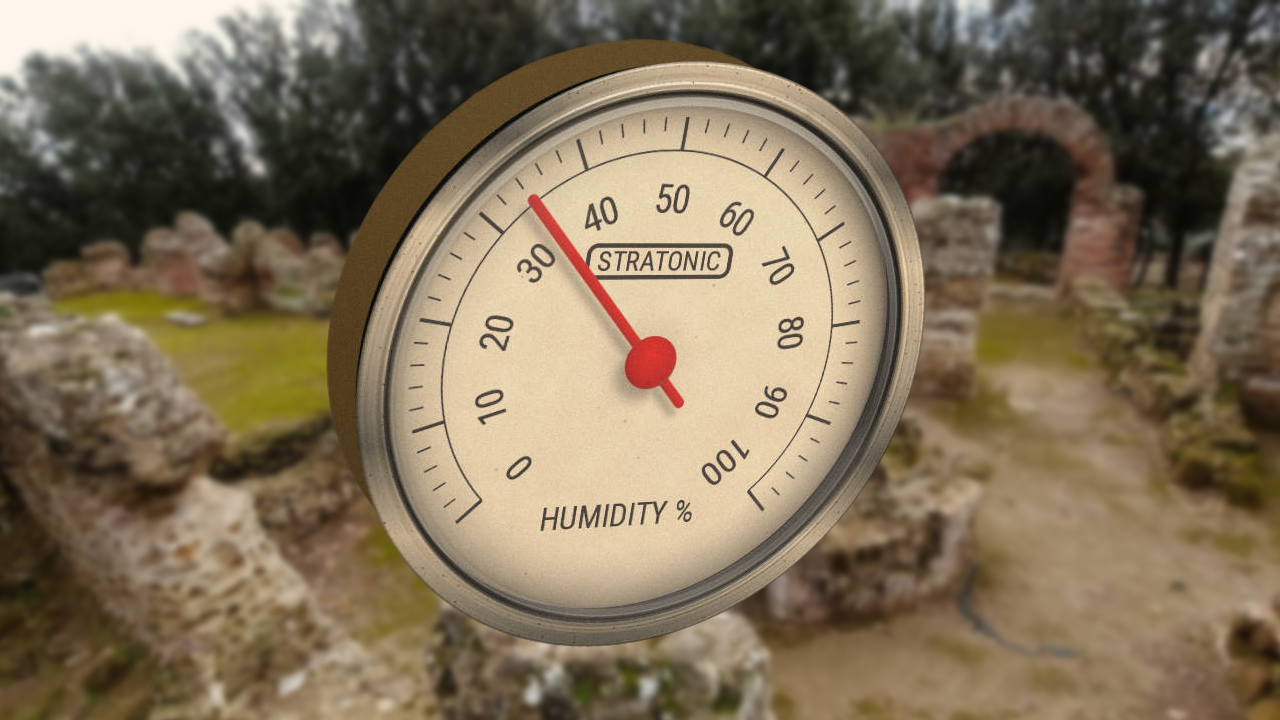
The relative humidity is % 34
